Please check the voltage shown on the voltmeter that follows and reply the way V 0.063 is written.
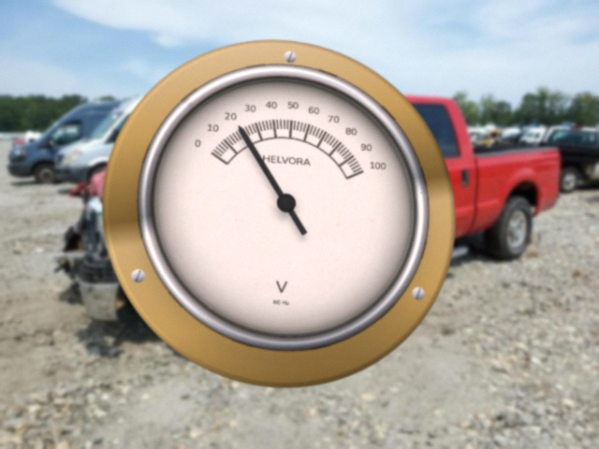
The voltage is V 20
